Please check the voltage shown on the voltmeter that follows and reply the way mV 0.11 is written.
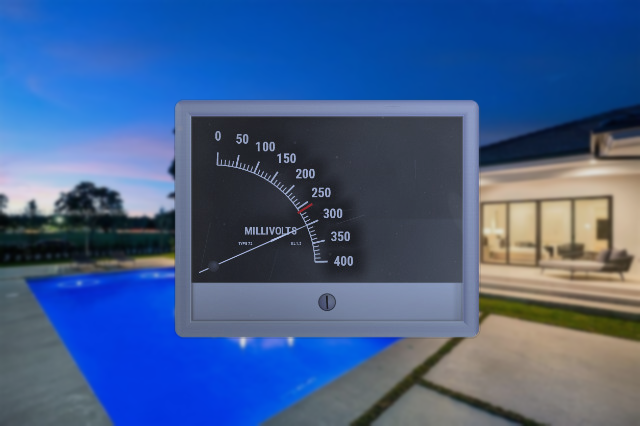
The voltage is mV 300
